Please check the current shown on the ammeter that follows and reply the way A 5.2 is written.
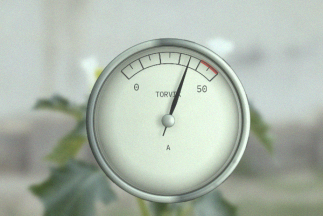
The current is A 35
